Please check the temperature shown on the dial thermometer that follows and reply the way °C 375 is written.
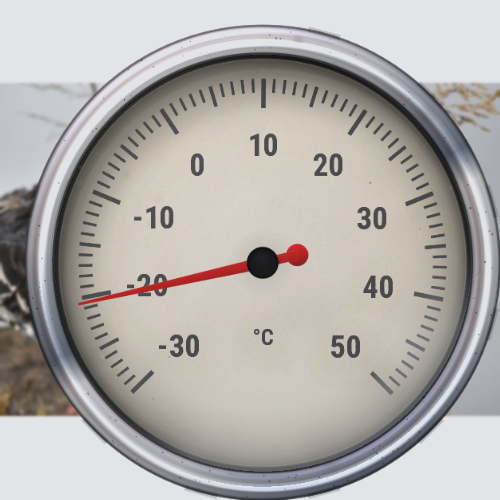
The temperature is °C -20.5
